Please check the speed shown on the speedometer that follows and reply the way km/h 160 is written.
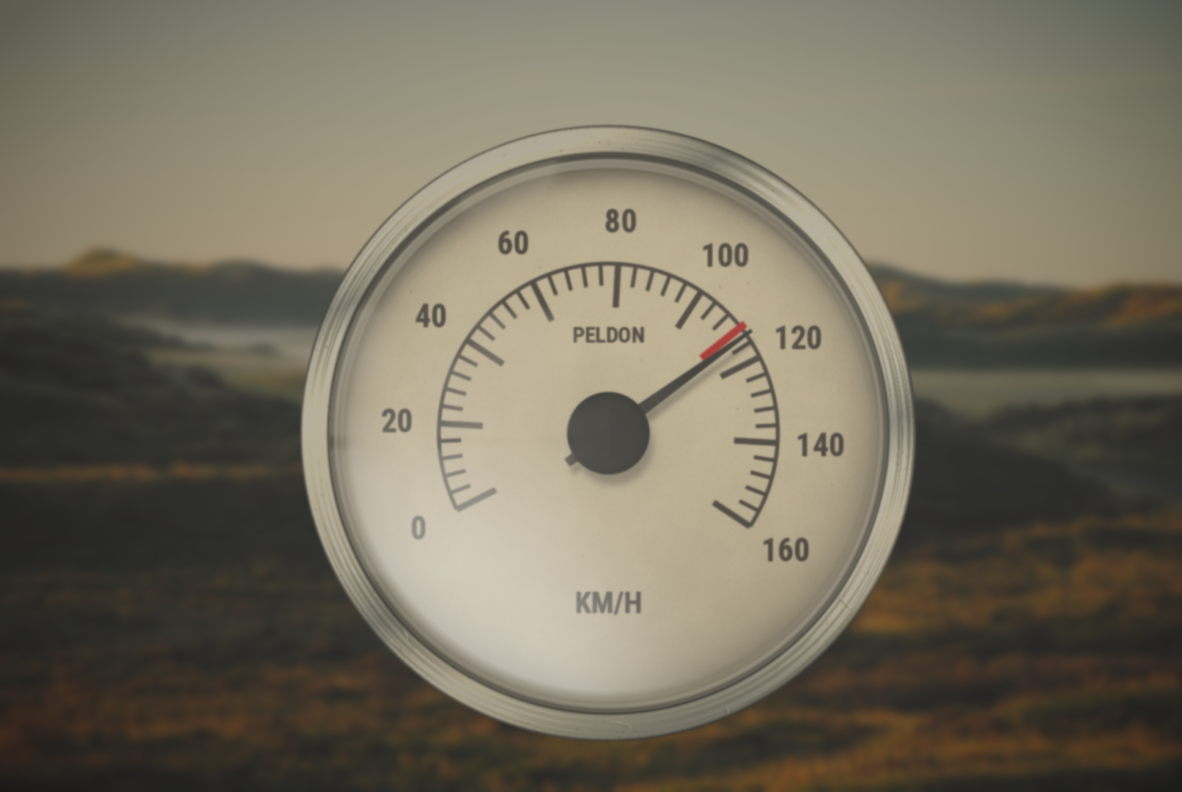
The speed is km/h 114
